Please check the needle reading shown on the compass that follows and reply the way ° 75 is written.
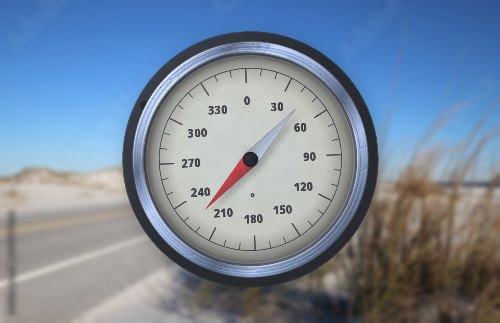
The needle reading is ° 225
